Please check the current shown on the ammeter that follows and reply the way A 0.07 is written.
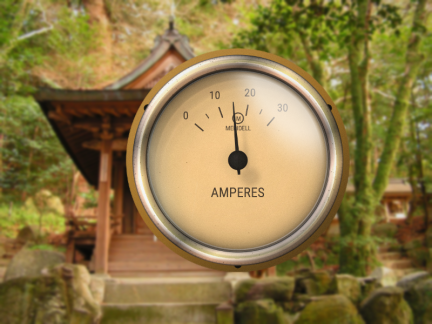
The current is A 15
